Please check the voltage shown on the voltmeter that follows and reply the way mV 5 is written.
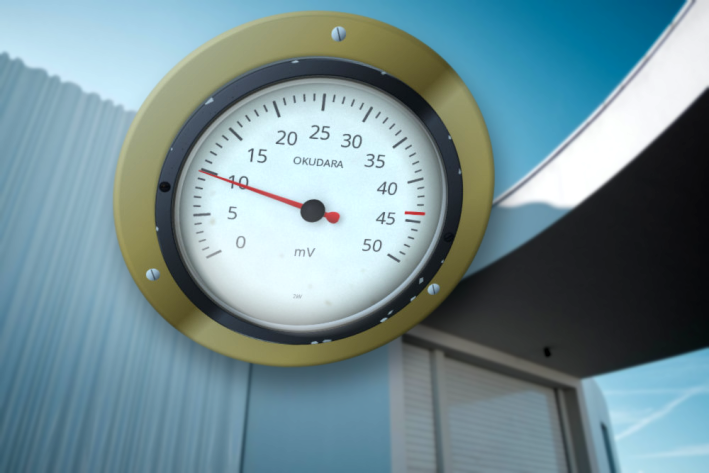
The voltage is mV 10
